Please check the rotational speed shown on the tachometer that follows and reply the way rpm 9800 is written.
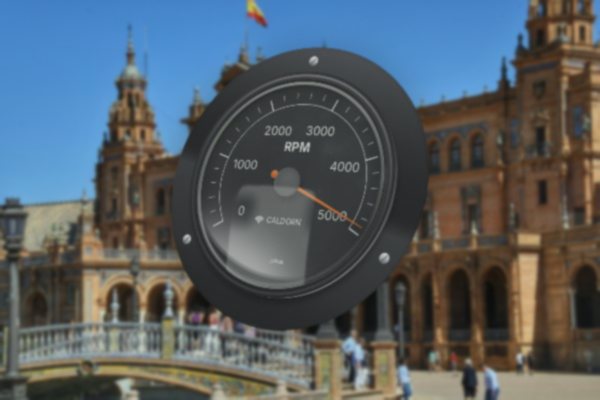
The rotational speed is rpm 4900
